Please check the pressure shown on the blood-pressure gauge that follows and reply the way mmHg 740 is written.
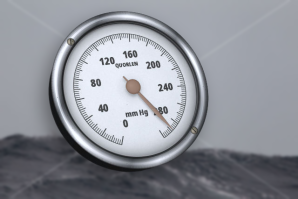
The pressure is mmHg 290
